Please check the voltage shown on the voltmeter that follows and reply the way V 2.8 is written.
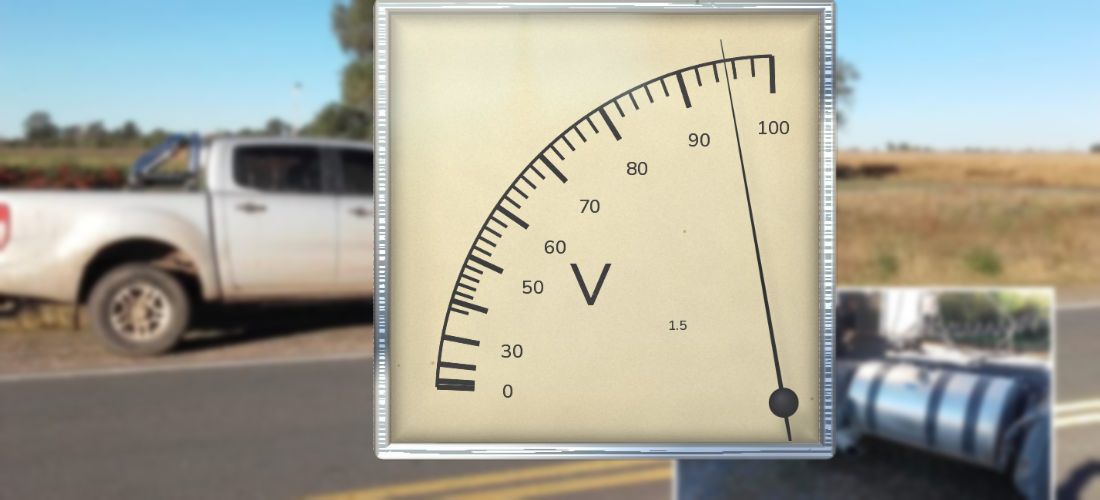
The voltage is V 95
